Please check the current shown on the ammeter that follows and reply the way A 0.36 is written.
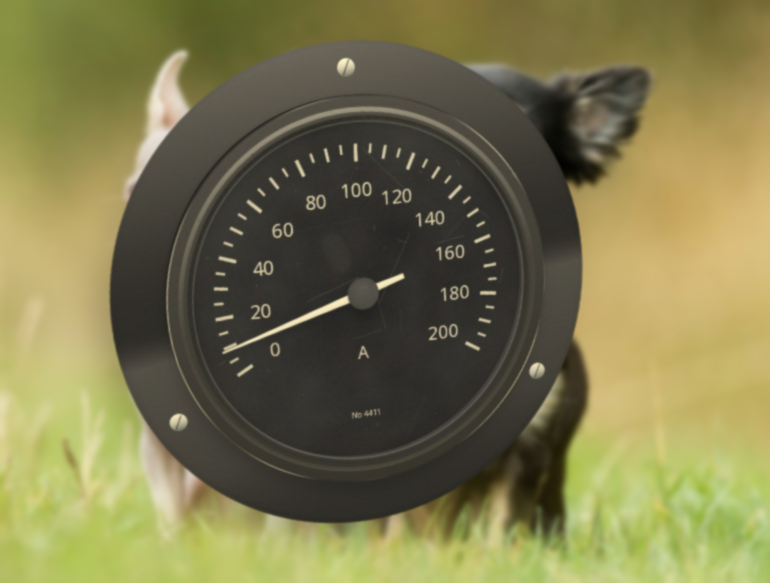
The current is A 10
